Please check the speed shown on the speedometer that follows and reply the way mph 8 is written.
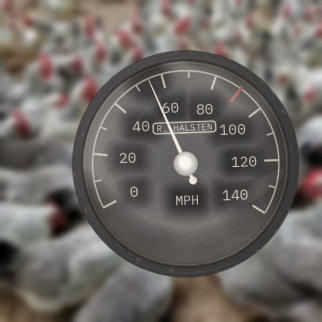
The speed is mph 55
